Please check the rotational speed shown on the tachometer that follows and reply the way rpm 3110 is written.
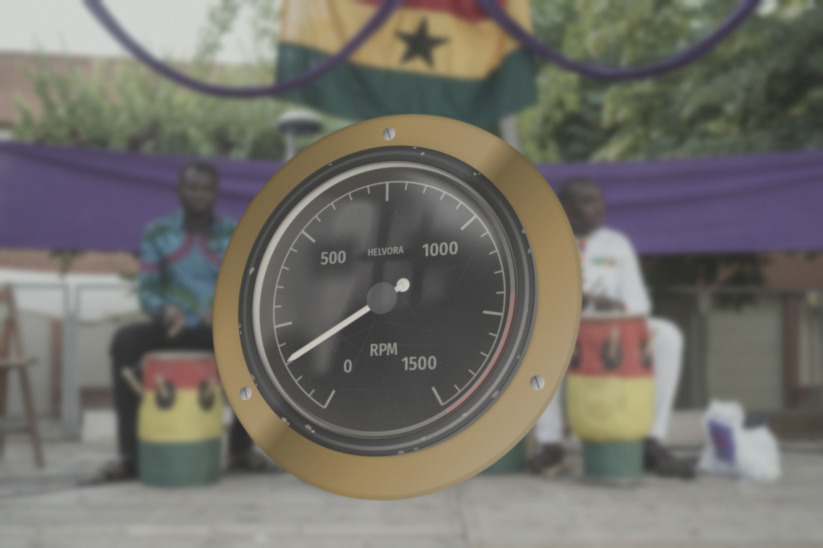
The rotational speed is rpm 150
